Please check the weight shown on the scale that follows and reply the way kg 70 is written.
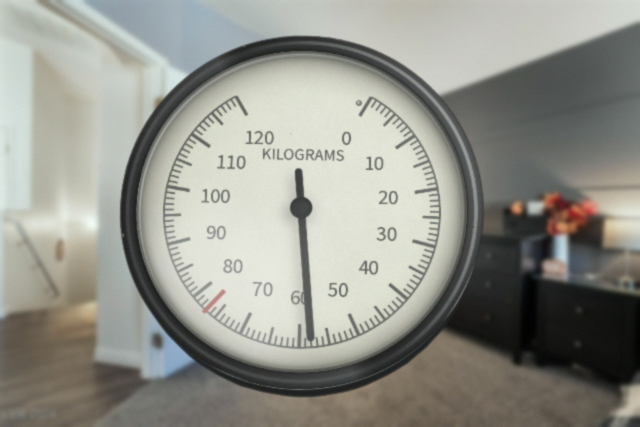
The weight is kg 58
